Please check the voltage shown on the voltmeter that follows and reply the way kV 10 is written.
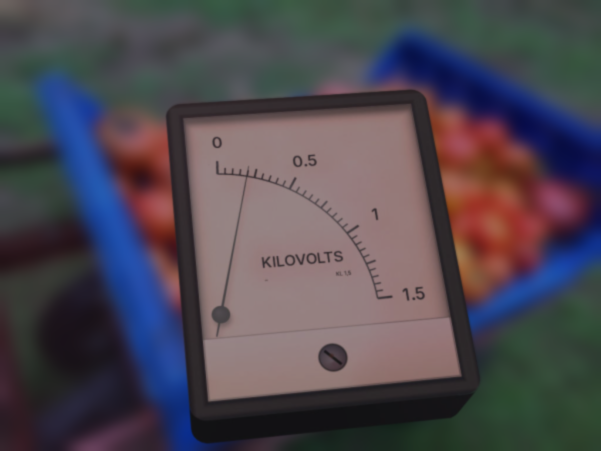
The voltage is kV 0.2
